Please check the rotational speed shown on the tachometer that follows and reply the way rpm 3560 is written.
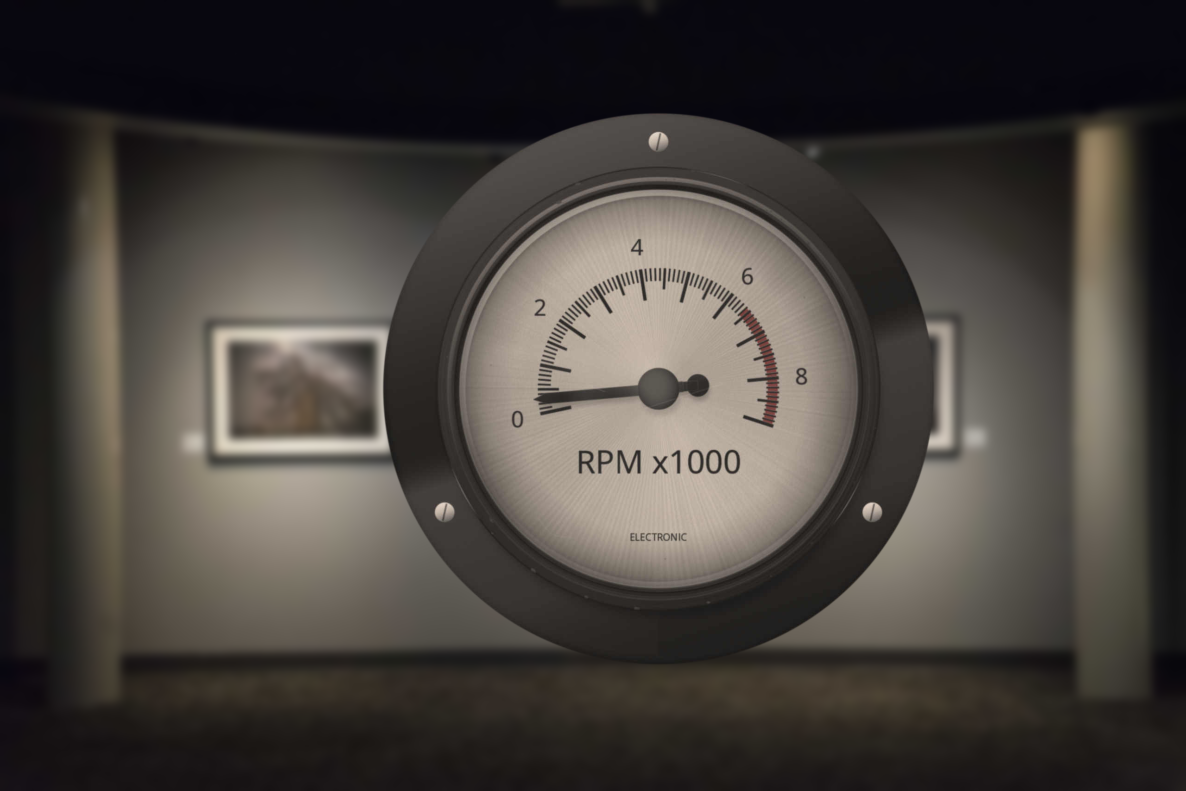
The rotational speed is rpm 300
